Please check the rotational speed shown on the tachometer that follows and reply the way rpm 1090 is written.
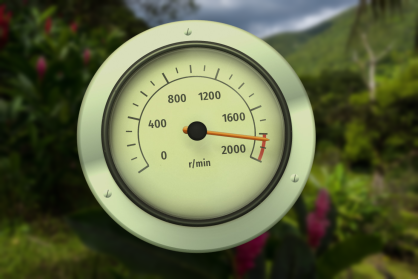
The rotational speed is rpm 1850
